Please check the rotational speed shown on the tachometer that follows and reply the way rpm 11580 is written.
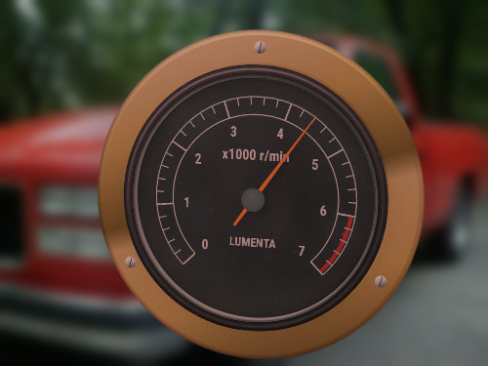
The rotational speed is rpm 4400
